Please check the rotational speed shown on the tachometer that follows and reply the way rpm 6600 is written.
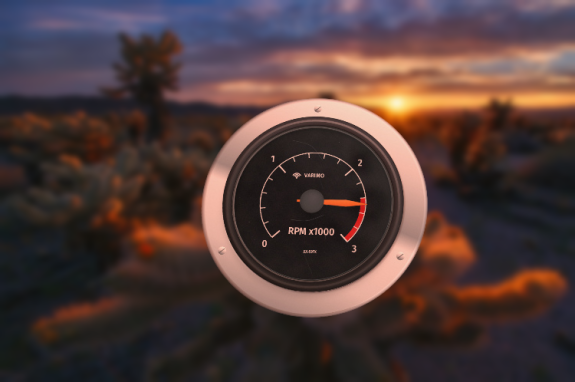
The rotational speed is rpm 2500
